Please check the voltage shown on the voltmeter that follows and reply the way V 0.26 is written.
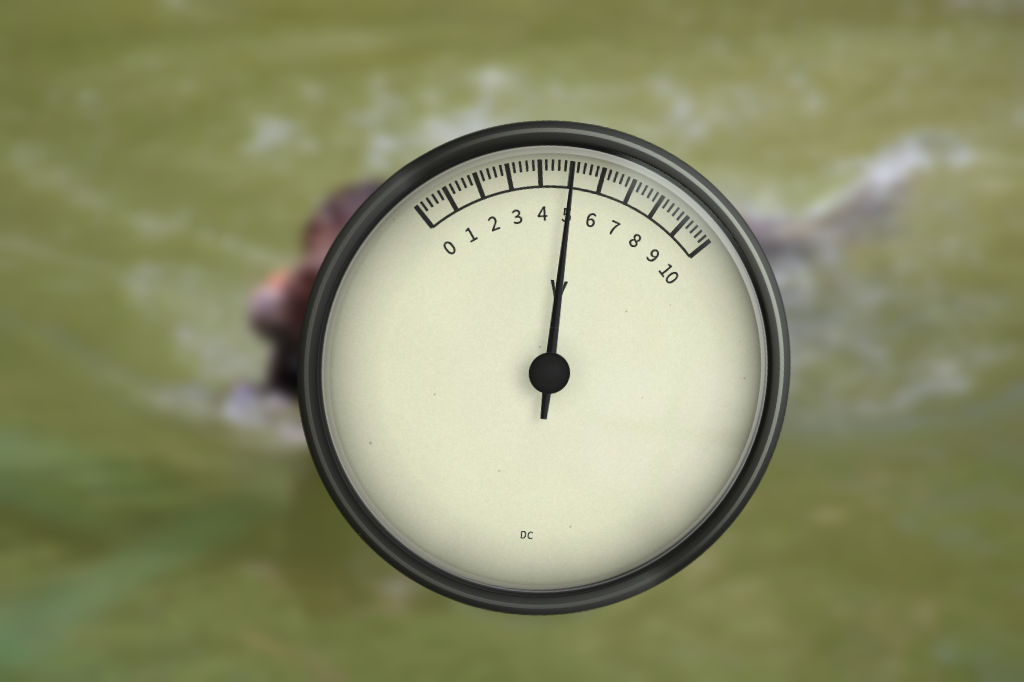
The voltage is V 5
